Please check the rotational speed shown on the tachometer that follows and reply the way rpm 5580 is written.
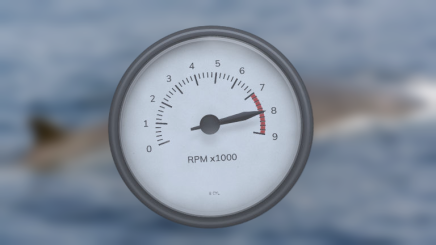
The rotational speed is rpm 8000
